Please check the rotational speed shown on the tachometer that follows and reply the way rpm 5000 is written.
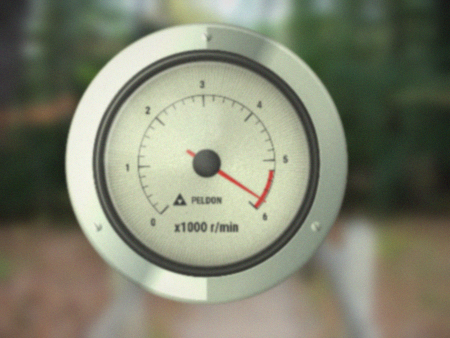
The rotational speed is rpm 5800
